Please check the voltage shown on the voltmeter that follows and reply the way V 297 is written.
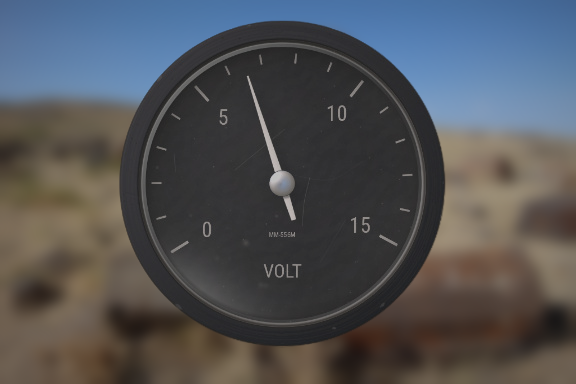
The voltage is V 6.5
